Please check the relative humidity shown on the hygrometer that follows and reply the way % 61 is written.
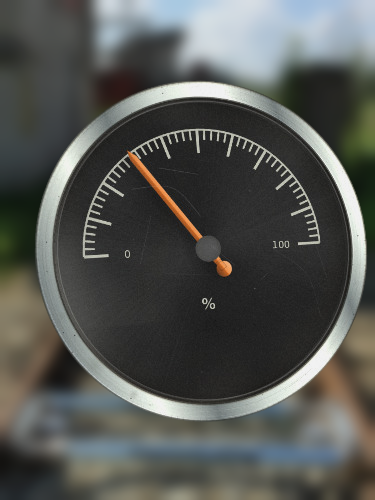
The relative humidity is % 30
